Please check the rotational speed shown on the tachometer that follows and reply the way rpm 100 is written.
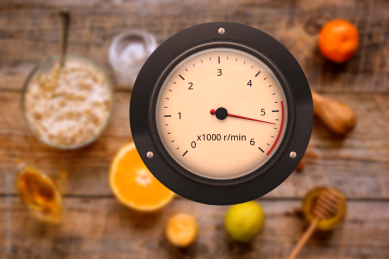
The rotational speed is rpm 5300
